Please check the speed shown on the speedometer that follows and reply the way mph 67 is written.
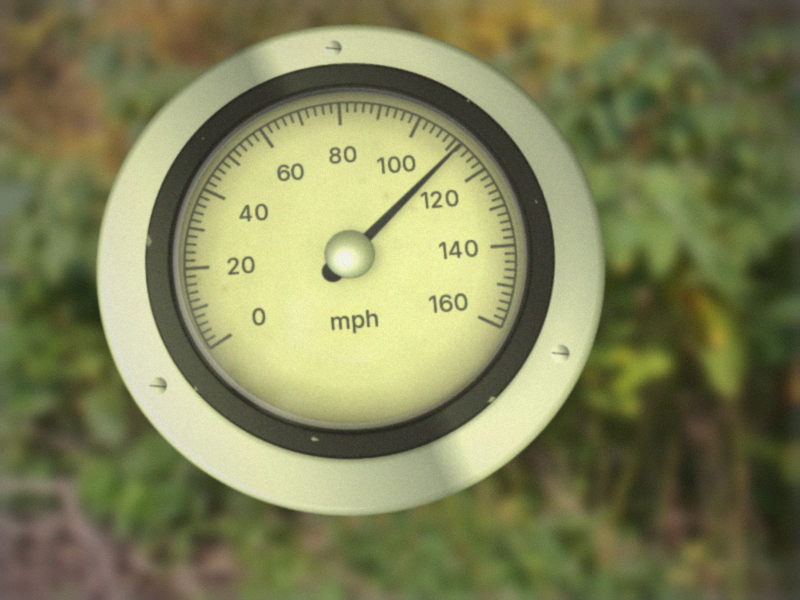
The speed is mph 112
